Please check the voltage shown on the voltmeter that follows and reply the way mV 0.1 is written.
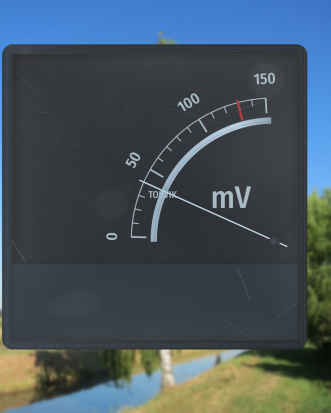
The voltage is mV 40
